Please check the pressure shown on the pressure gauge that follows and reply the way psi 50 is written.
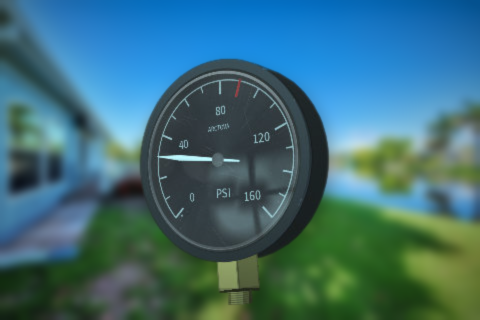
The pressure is psi 30
